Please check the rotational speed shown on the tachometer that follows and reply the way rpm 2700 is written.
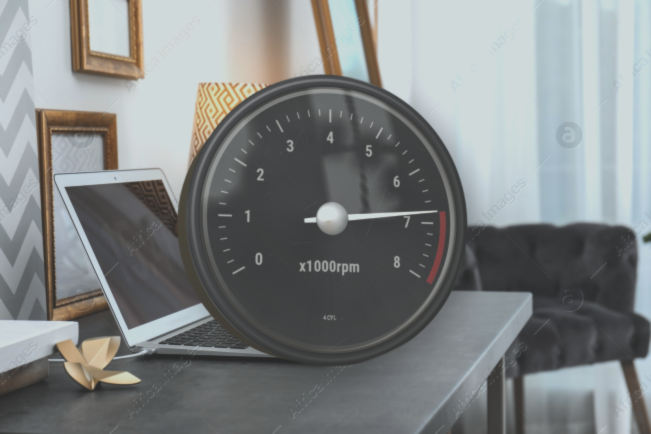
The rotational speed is rpm 6800
